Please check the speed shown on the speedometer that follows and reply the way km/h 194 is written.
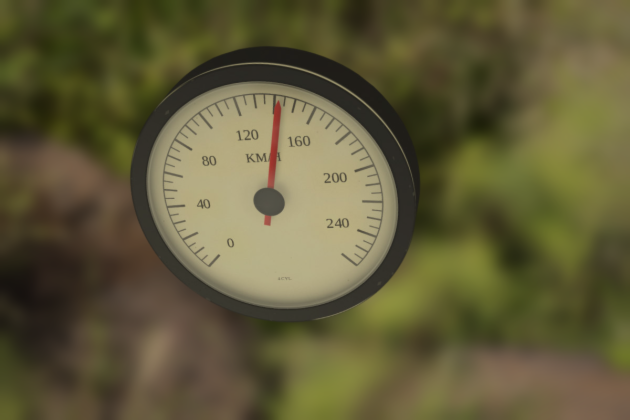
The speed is km/h 142.5
